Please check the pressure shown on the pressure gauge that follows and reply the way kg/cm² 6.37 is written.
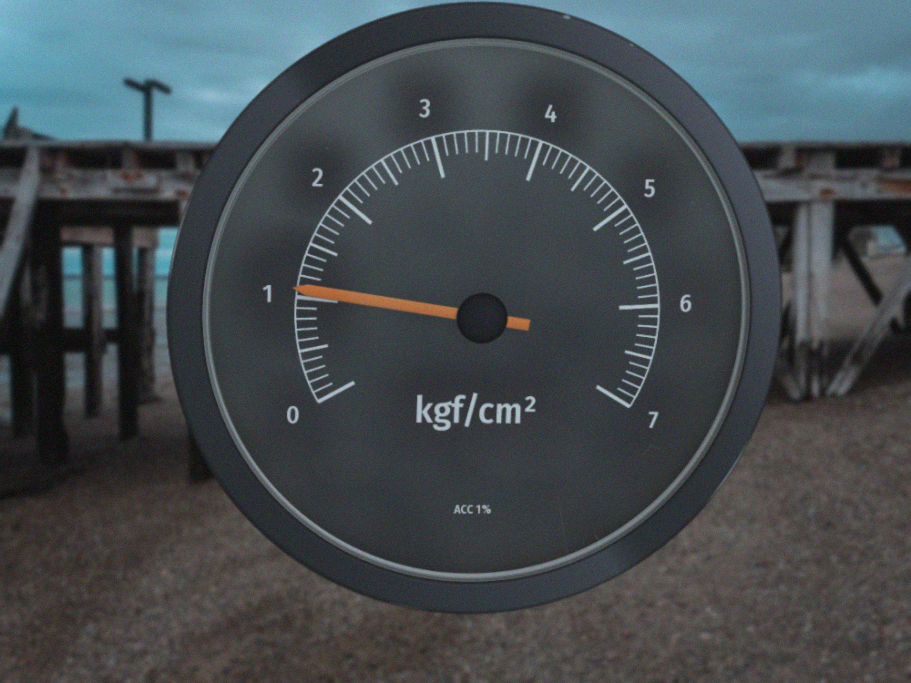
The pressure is kg/cm² 1.1
